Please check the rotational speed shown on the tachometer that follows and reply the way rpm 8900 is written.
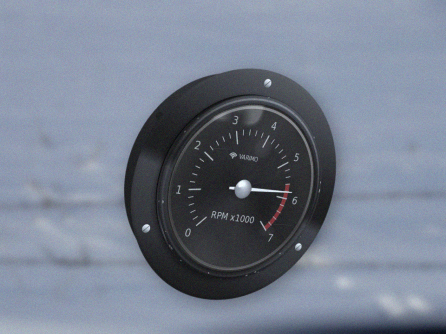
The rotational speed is rpm 5800
